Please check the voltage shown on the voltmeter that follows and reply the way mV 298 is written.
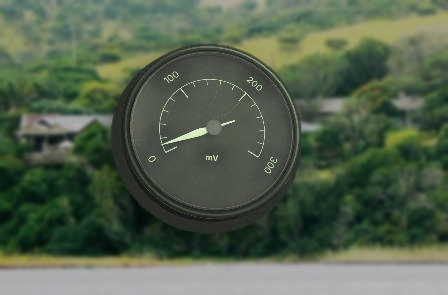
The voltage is mV 10
